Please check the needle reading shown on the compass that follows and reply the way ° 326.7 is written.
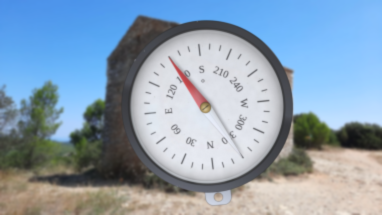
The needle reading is ° 150
